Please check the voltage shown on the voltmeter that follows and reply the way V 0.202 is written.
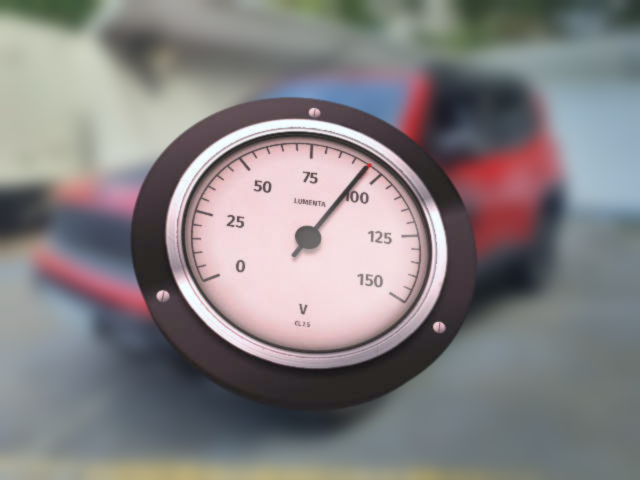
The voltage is V 95
